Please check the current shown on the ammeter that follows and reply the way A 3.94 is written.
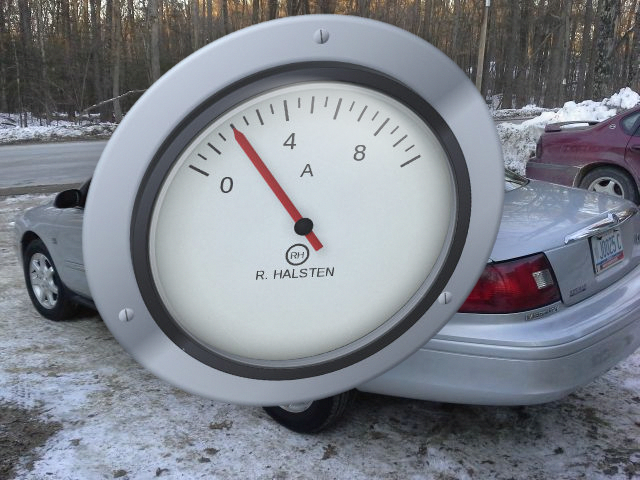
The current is A 2
